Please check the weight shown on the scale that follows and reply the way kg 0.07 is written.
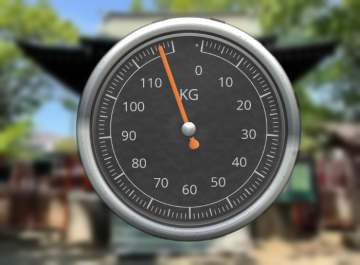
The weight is kg 117
